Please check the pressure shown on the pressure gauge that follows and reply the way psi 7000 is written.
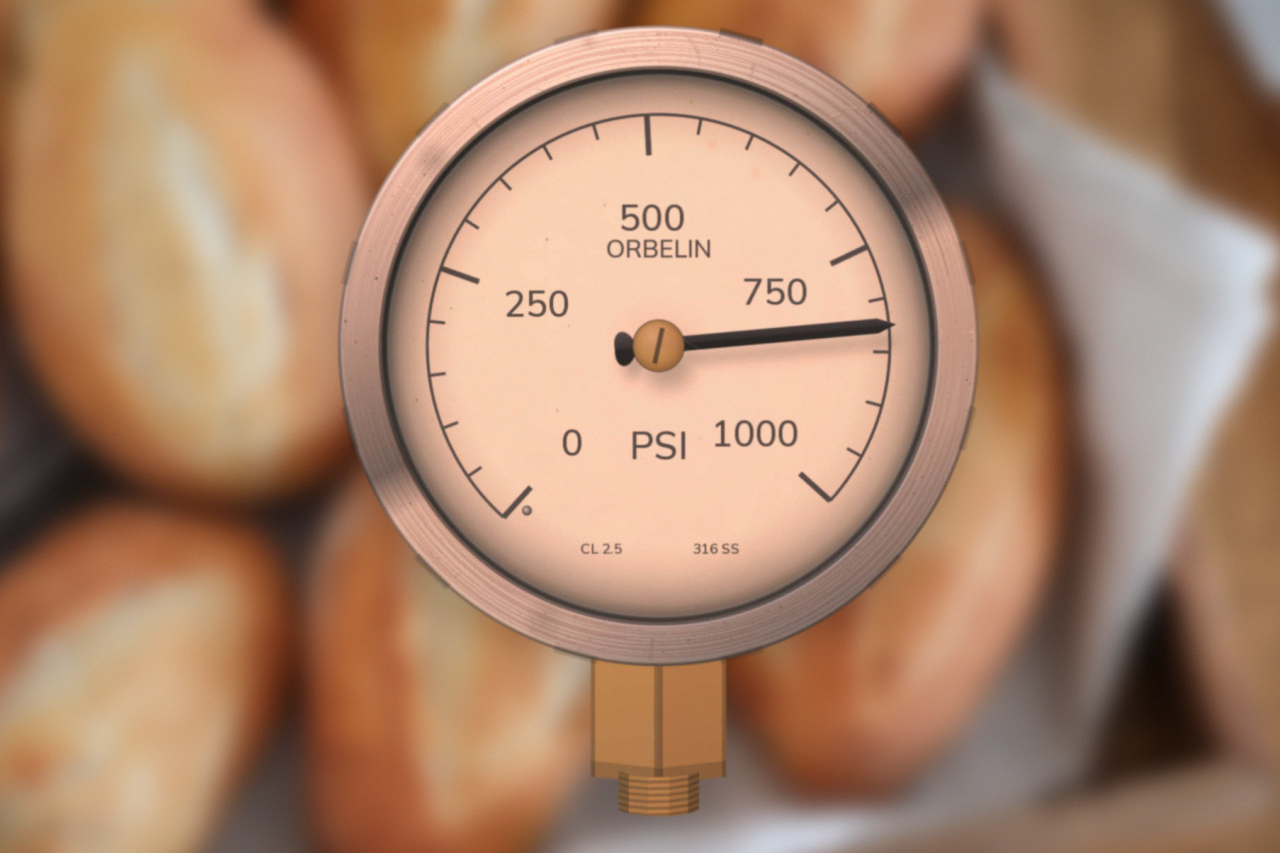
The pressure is psi 825
